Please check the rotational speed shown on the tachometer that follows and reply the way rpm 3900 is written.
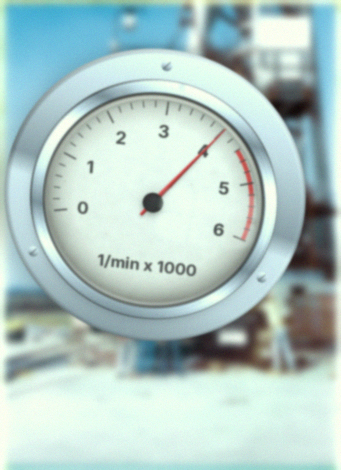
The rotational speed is rpm 4000
